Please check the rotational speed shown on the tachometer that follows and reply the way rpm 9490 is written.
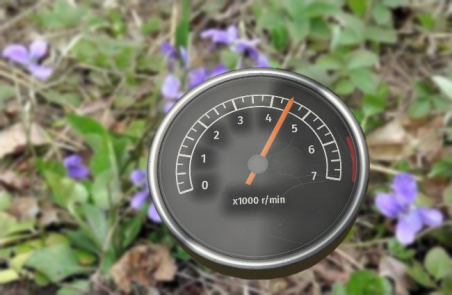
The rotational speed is rpm 4500
